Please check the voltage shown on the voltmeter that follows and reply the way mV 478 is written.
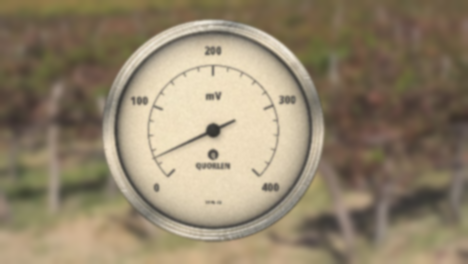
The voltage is mV 30
